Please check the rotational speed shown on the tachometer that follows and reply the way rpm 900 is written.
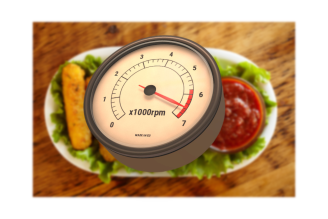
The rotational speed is rpm 6600
